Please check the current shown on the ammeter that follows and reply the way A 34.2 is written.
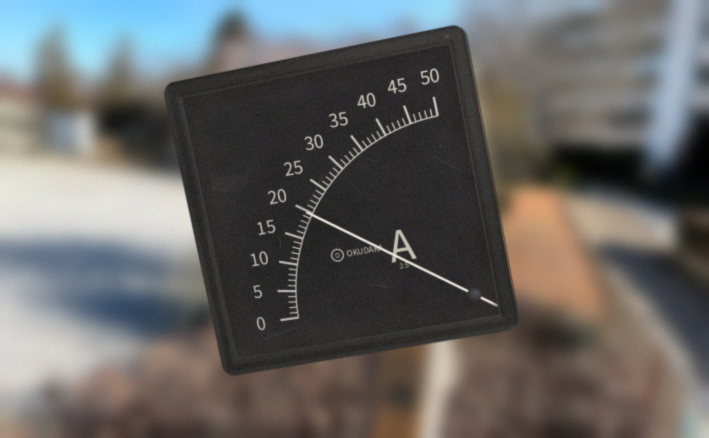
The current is A 20
